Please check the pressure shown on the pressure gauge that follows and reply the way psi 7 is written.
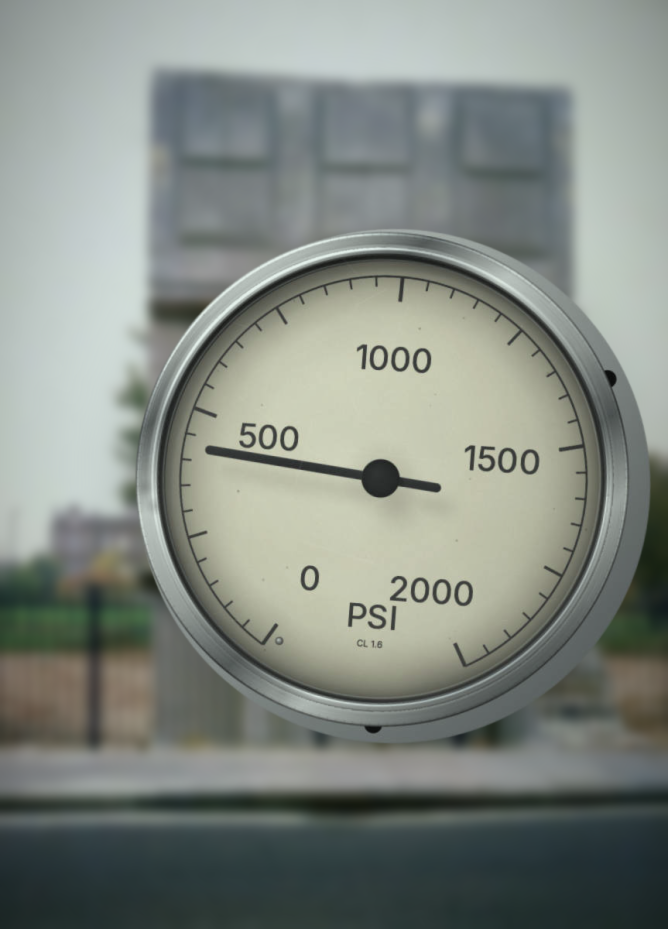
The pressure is psi 425
